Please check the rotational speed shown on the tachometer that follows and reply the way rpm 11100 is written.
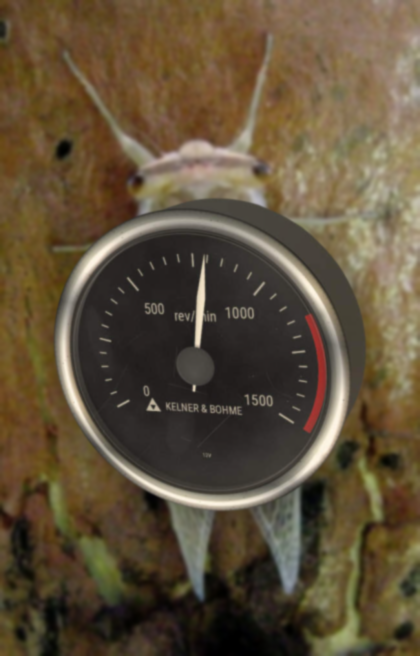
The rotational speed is rpm 800
